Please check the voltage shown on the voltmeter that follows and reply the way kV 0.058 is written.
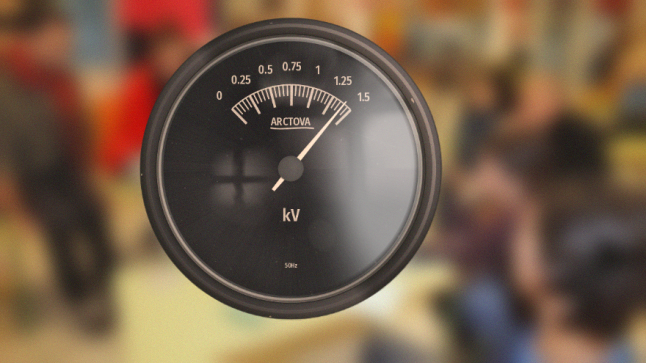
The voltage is kV 1.4
